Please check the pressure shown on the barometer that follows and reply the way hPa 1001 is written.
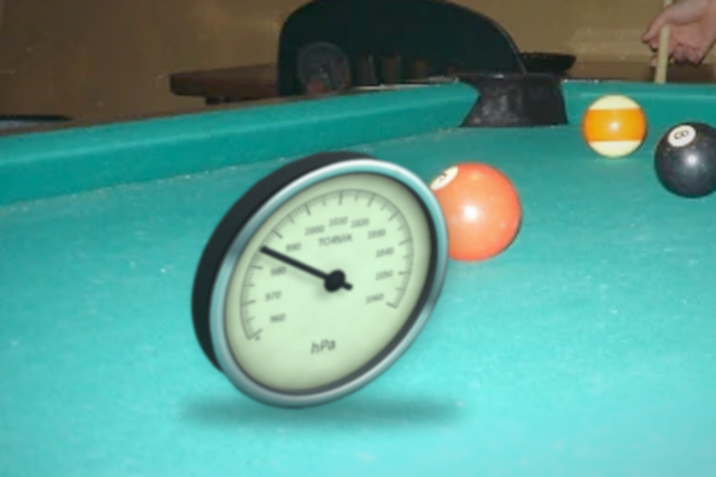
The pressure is hPa 985
